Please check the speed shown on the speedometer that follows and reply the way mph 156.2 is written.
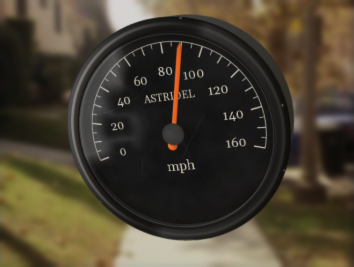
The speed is mph 90
